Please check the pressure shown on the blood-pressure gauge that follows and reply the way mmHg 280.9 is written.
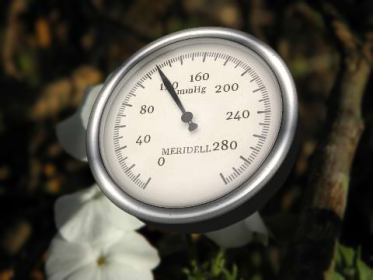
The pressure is mmHg 120
